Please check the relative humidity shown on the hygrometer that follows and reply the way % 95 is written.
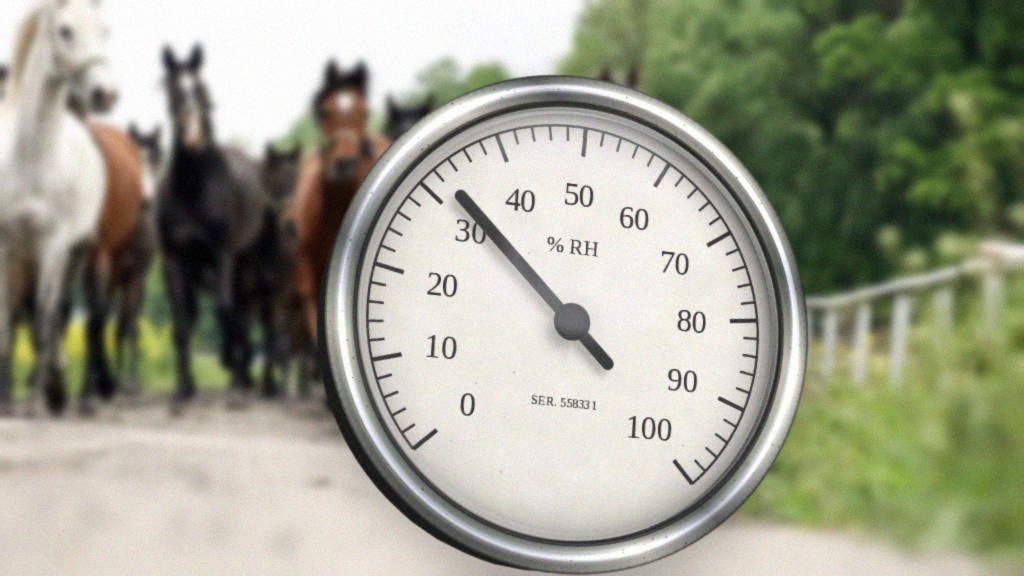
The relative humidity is % 32
